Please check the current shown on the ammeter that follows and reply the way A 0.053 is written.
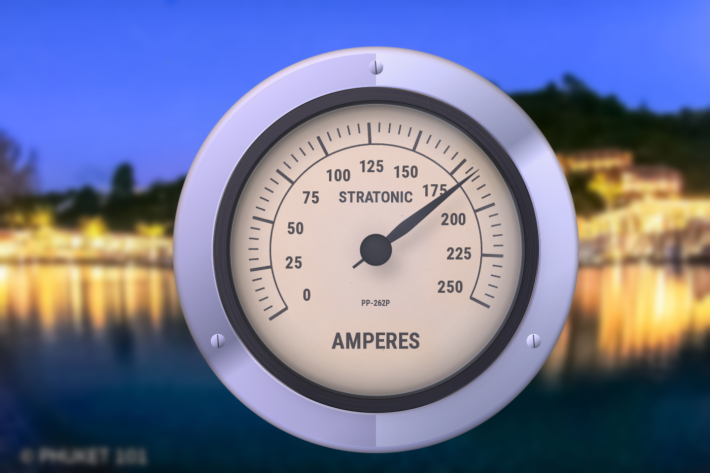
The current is A 182.5
